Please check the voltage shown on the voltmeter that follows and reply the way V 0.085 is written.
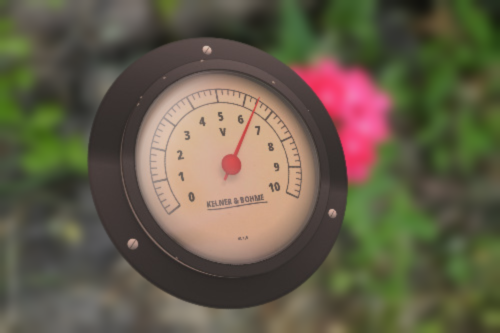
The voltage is V 6.4
